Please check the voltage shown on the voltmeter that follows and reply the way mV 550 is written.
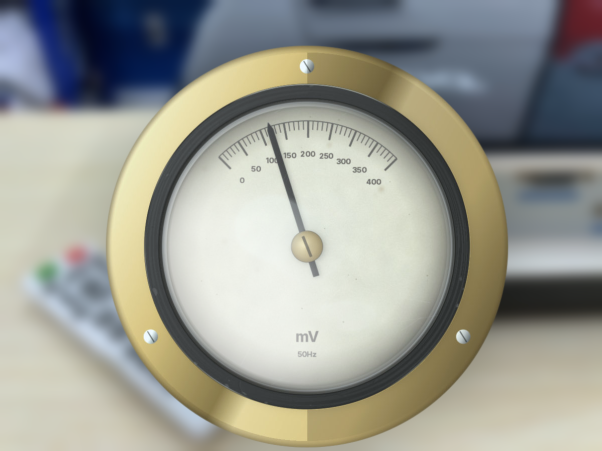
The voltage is mV 120
